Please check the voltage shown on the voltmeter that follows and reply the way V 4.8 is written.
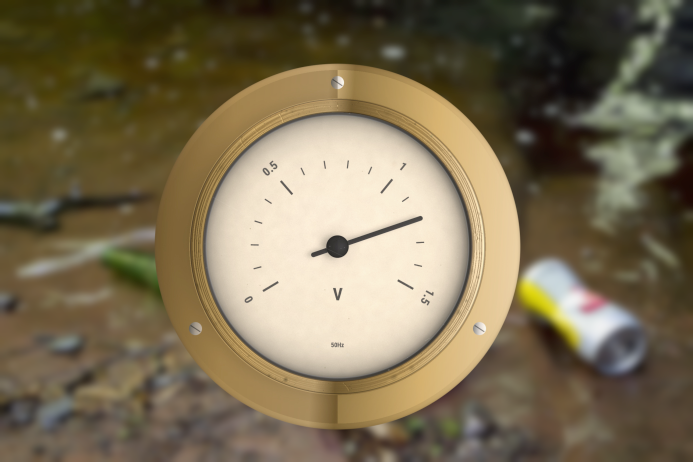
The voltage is V 1.2
